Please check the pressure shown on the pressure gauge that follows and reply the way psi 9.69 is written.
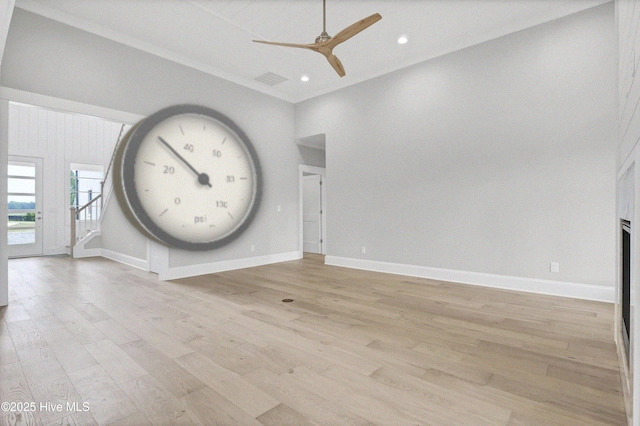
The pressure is psi 30
